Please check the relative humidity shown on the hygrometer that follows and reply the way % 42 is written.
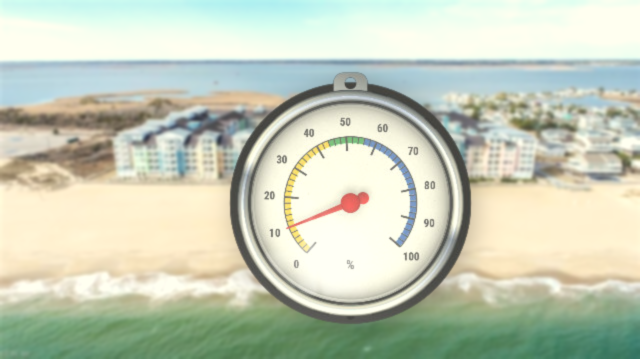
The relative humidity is % 10
